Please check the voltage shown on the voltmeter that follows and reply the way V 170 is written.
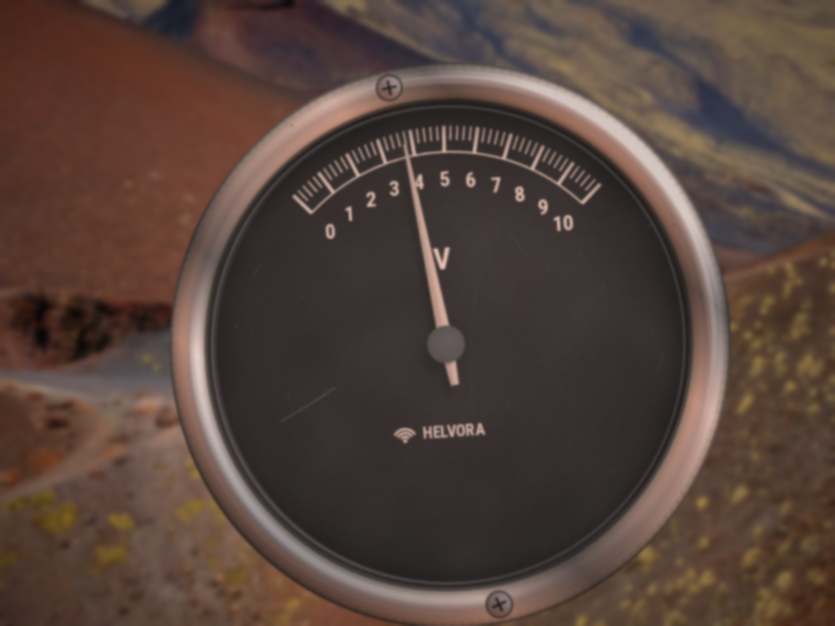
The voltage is V 3.8
